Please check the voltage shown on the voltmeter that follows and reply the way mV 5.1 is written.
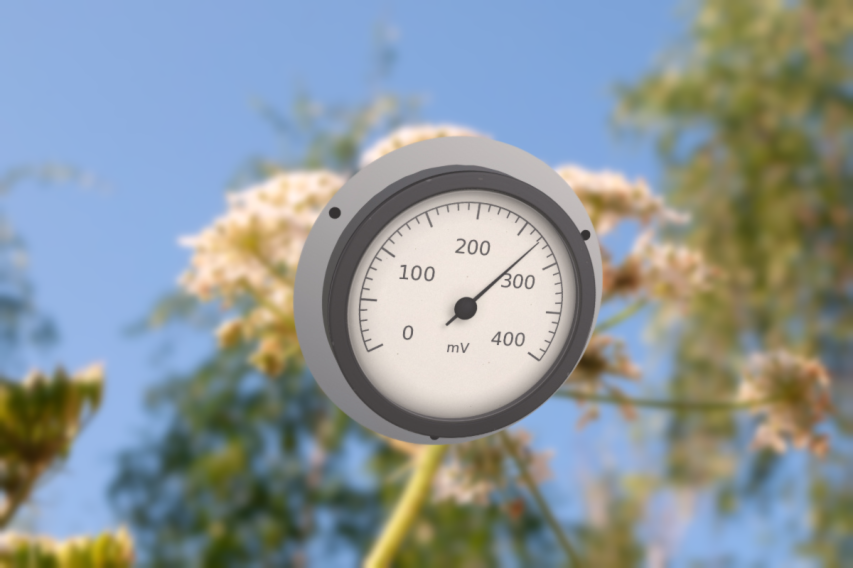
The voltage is mV 270
